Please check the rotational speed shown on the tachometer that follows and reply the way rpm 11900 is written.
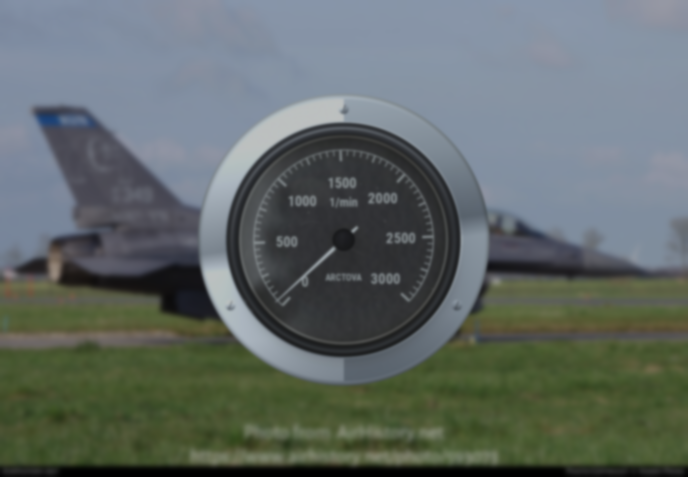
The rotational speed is rpm 50
